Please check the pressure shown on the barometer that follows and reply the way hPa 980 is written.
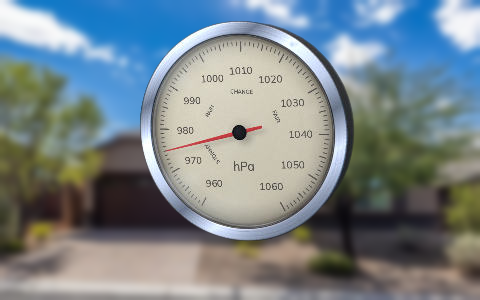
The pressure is hPa 975
